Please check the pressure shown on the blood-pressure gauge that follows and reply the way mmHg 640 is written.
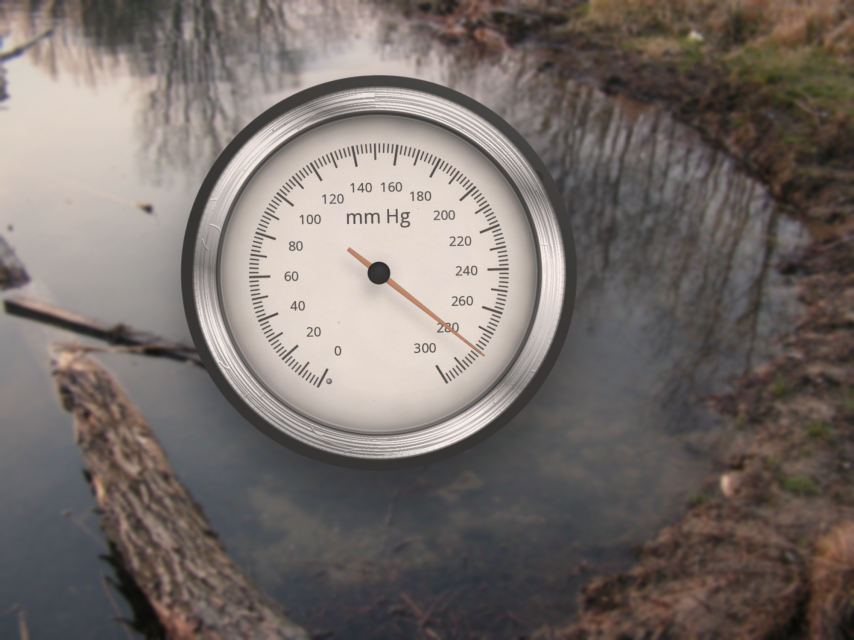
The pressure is mmHg 280
